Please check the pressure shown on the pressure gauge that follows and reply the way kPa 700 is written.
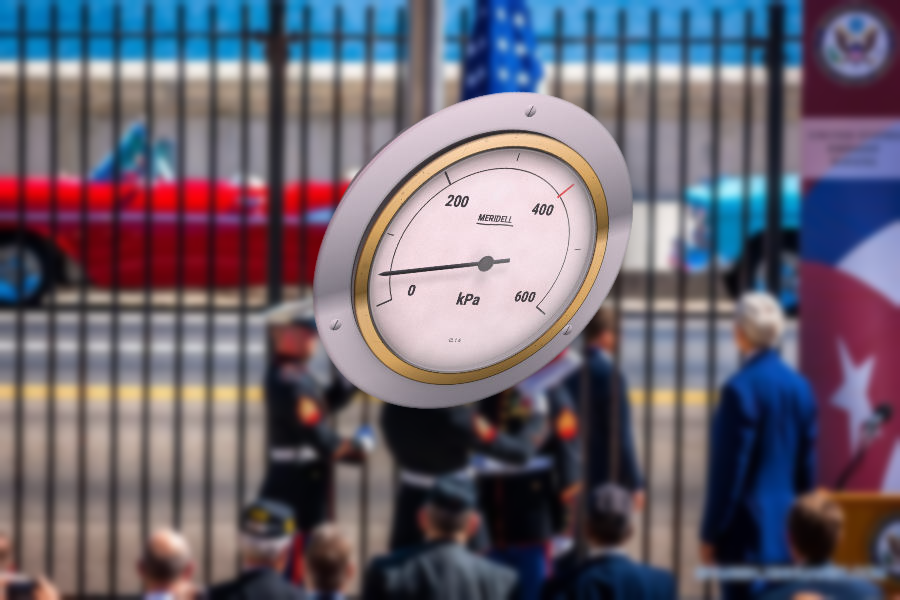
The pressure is kPa 50
